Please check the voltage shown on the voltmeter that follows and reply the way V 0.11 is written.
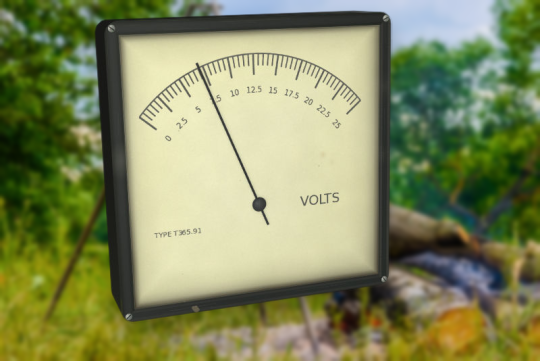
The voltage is V 7
